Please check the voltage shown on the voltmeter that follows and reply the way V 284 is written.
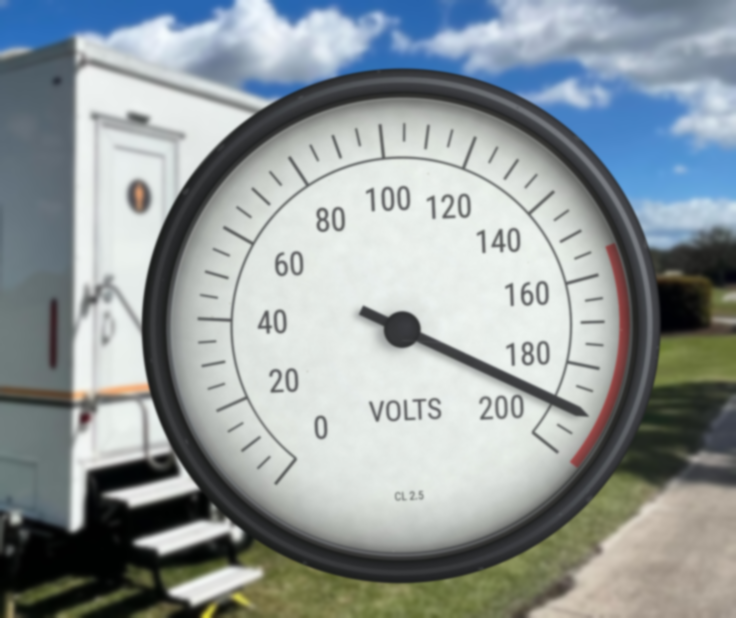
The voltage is V 190
